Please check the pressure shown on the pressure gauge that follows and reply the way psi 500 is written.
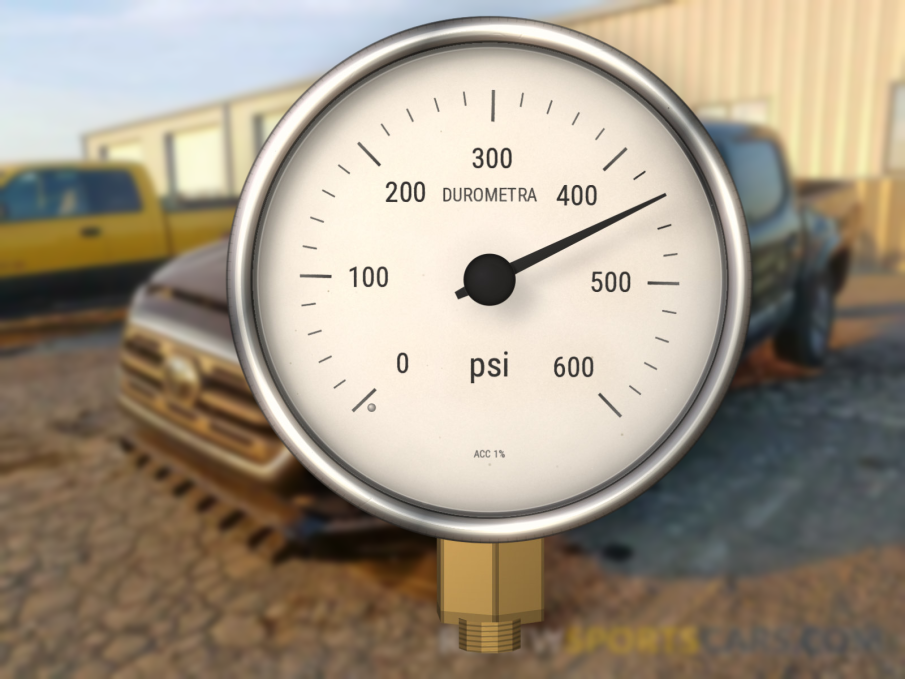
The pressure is psi 440
